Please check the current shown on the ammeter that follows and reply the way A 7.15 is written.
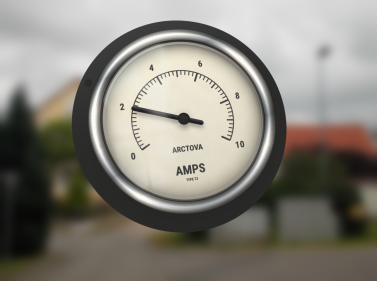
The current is A 2
